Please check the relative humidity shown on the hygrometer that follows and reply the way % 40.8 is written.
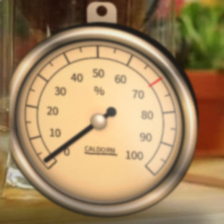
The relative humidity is % 2.5
